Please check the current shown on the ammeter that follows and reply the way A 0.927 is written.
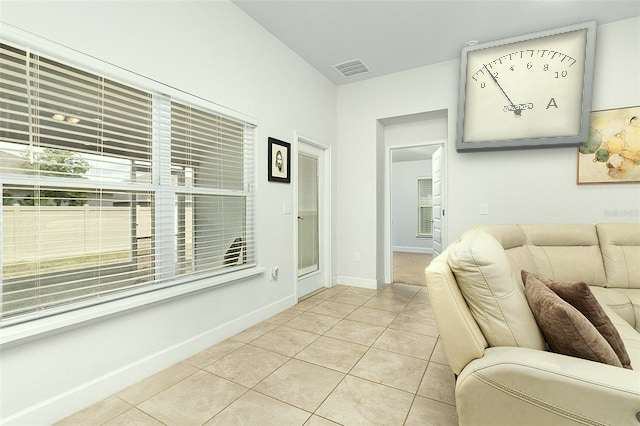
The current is A 1.5
